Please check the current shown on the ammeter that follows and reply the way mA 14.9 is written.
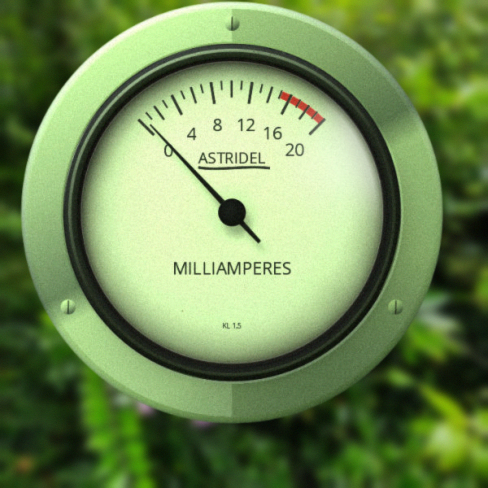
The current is mA 0.5
